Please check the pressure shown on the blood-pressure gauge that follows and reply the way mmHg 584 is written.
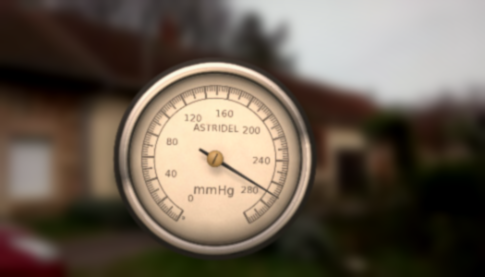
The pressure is mmHg 270
